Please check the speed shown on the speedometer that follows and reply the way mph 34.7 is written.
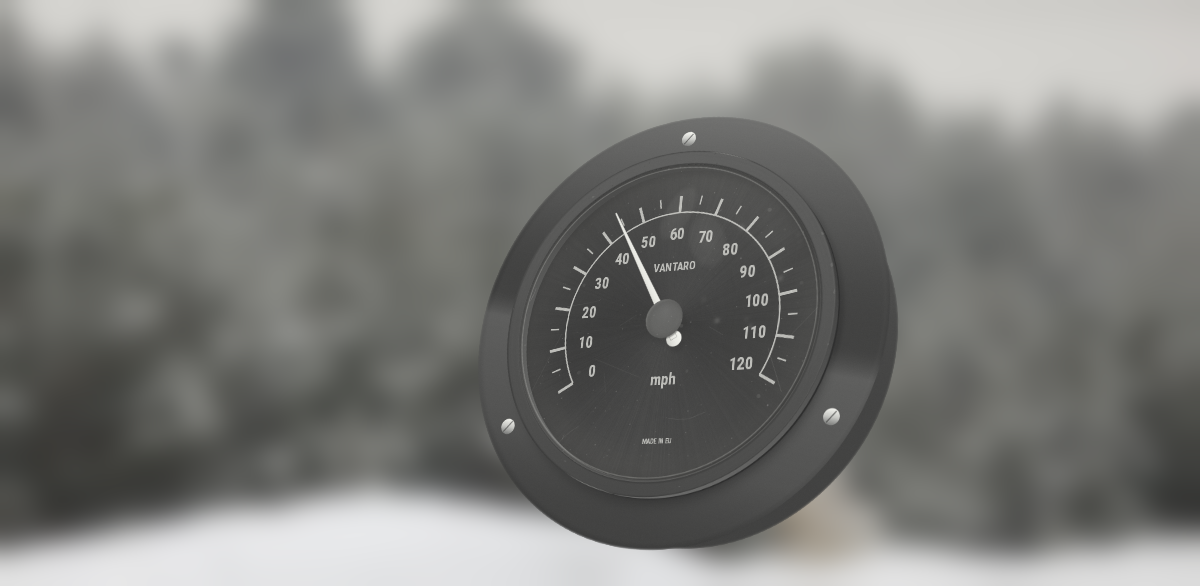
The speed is mph 45
